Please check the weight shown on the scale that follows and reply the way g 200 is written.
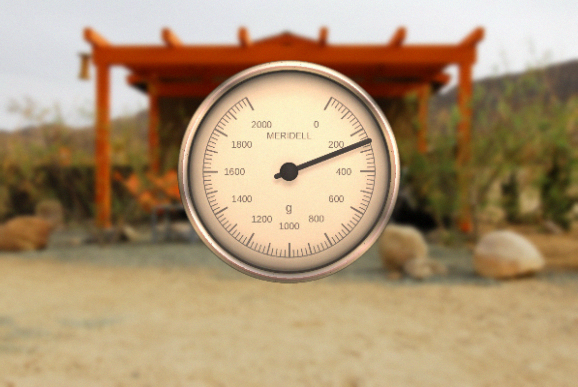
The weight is g 260
